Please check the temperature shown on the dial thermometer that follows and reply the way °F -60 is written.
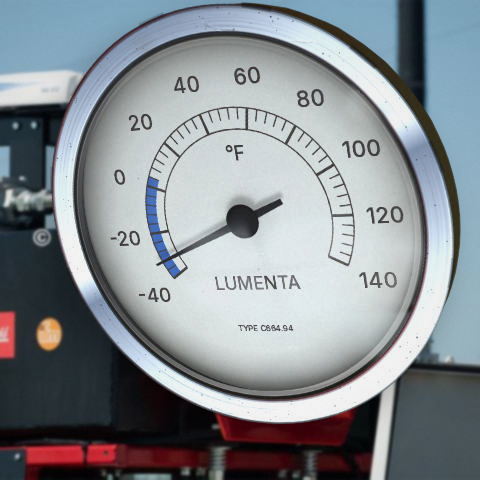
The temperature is °F -32
